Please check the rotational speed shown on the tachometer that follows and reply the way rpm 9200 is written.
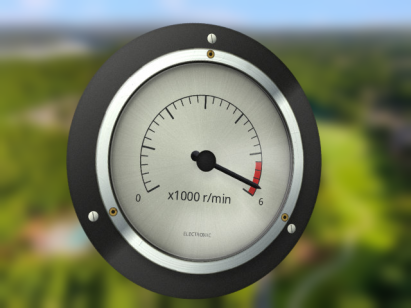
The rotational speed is rpm 5800
